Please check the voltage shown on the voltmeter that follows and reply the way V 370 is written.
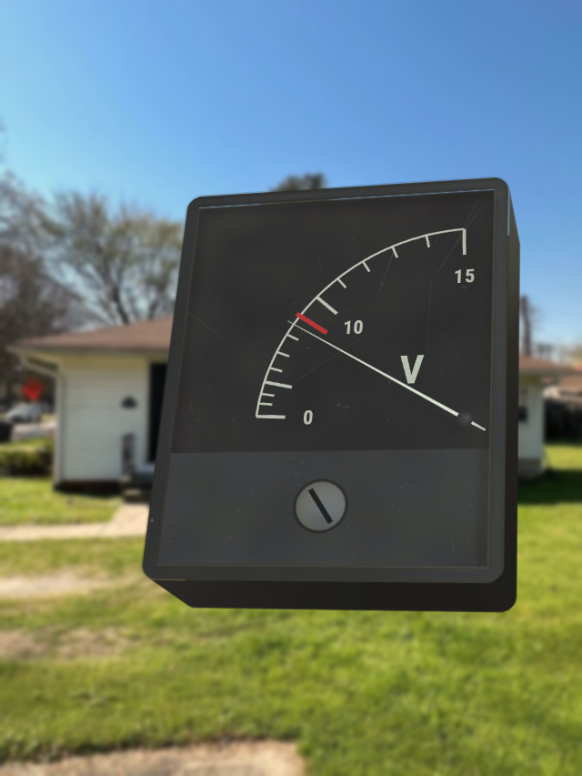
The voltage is V 8.5
